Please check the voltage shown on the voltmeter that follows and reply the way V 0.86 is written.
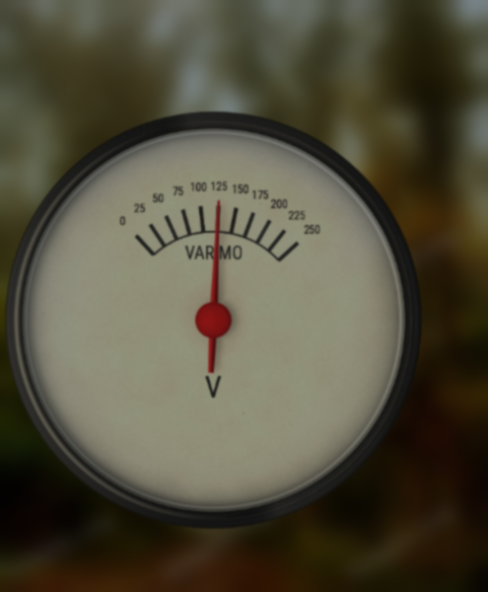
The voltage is V 125
